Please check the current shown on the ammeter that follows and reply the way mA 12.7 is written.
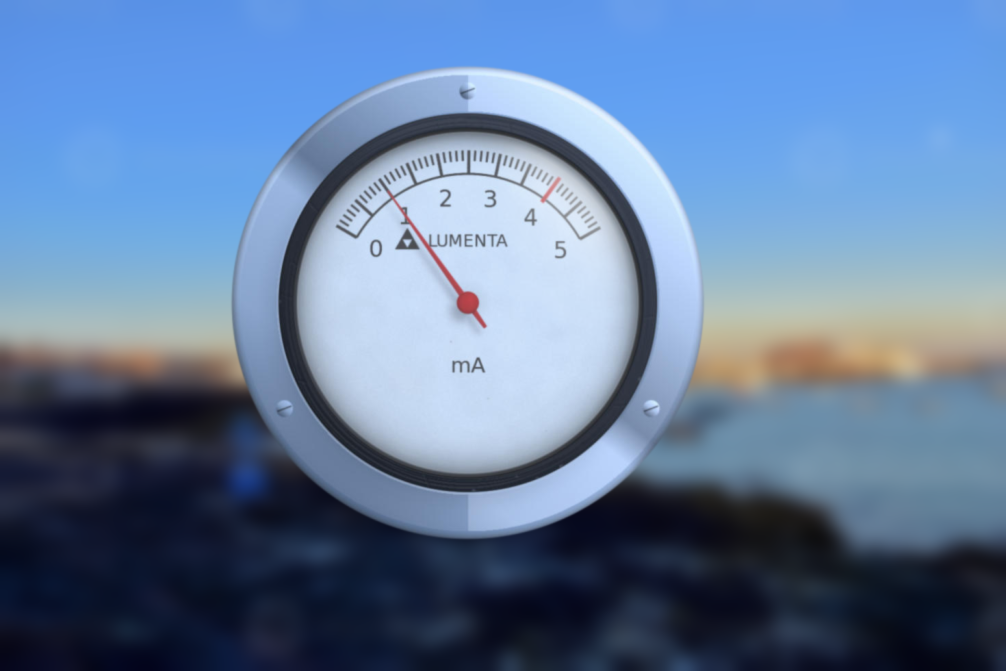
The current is mA 1
